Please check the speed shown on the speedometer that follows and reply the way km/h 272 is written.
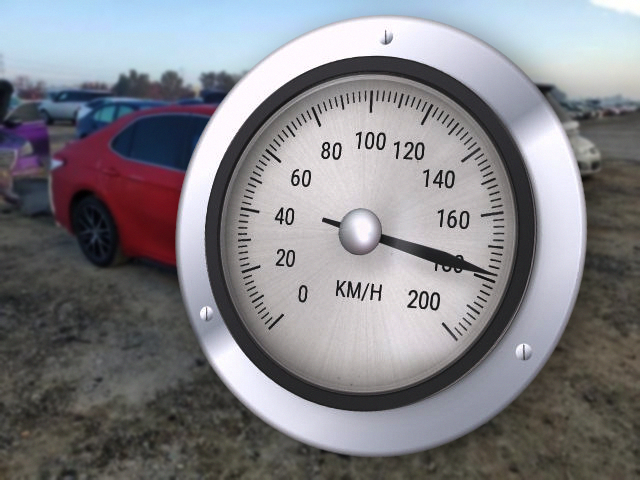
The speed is km/h 178
